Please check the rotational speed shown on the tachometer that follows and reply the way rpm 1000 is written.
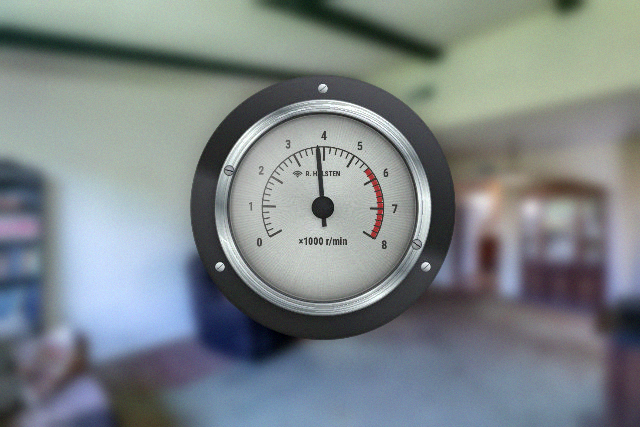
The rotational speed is rpm 3800
